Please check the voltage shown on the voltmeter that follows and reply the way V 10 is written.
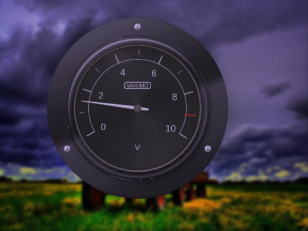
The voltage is V 1.5
